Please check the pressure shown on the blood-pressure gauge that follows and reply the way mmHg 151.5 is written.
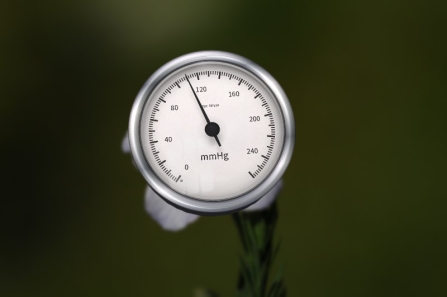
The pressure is mmHg 110
